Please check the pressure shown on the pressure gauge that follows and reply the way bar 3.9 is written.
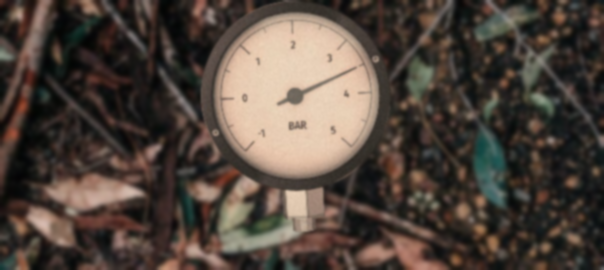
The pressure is bar 3.5
